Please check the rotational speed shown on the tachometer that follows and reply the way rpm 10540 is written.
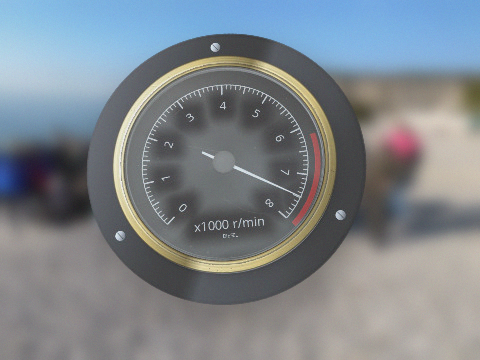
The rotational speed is rpm 7500
